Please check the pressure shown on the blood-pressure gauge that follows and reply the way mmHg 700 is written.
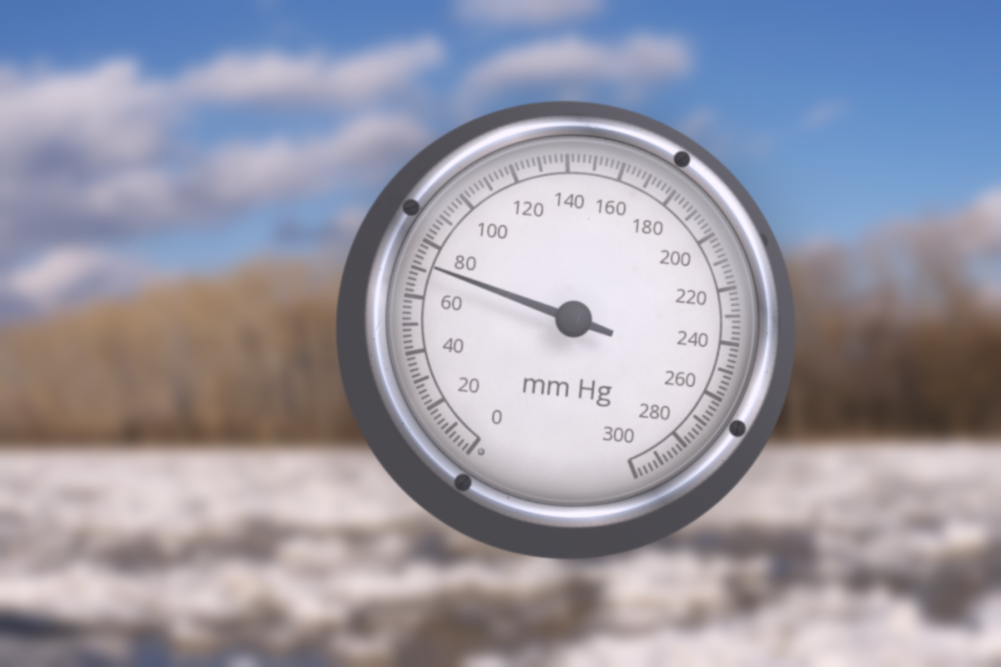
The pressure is mmHg 72
